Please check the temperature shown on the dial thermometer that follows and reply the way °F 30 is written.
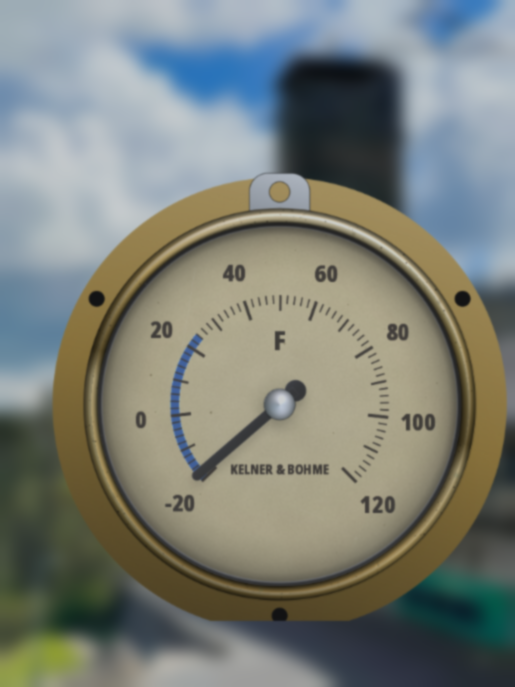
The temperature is °F -18
